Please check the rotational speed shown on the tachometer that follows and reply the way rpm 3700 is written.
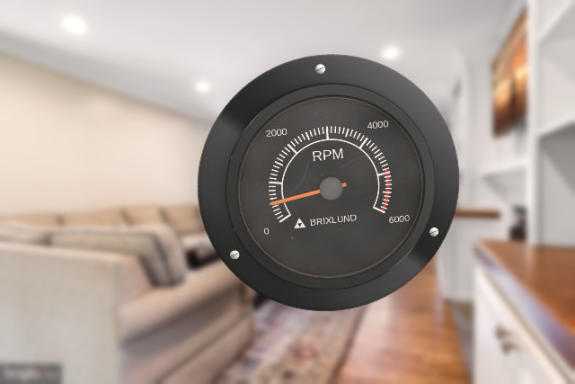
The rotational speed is rpm 500
